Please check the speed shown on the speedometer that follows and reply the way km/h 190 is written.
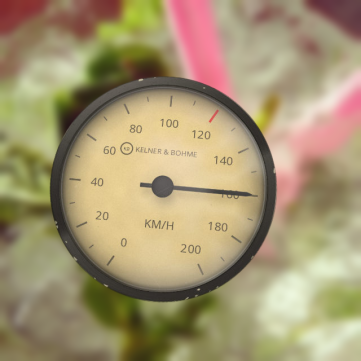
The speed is km/h 160
